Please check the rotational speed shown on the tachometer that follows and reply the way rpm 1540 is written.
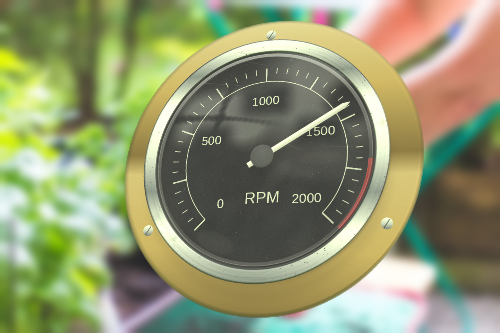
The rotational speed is rpm 1450
